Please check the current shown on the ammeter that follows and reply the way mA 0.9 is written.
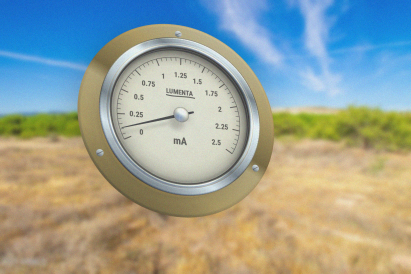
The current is mA 0.1
